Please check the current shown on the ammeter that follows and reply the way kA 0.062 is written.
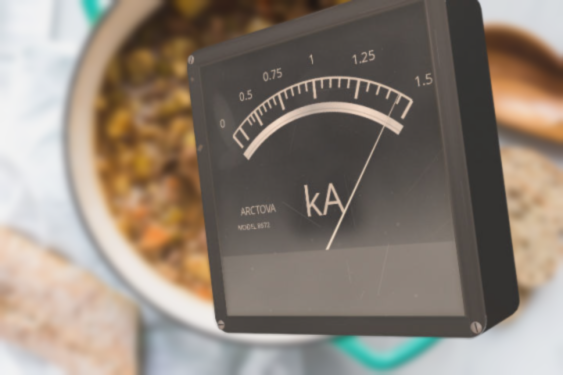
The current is kA 1.45
